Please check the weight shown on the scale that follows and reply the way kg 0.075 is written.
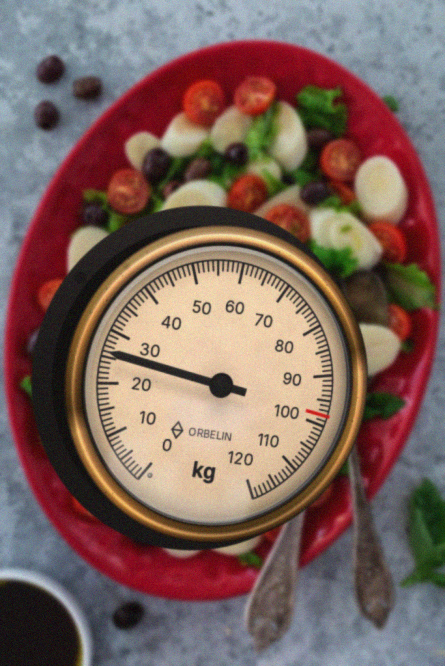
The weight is kg 26
